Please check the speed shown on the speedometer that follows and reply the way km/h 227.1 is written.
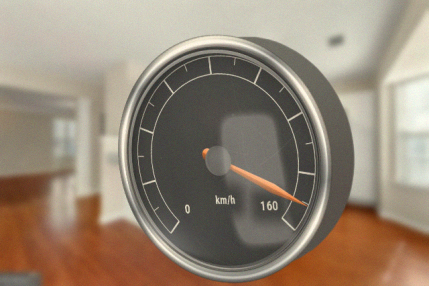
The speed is km/h 150
